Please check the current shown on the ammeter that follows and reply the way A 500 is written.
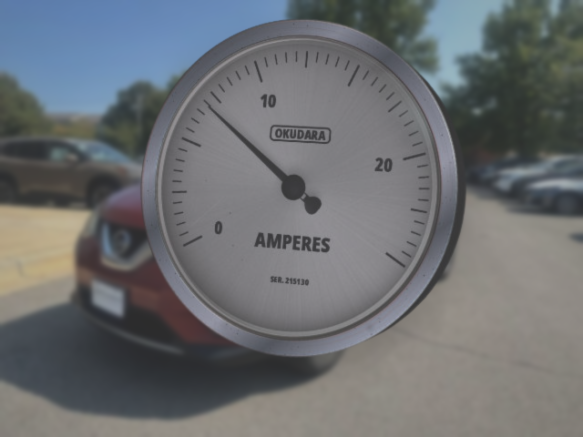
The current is A 7
